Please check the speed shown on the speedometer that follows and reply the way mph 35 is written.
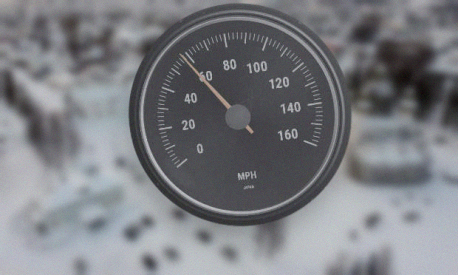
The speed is mph 58
